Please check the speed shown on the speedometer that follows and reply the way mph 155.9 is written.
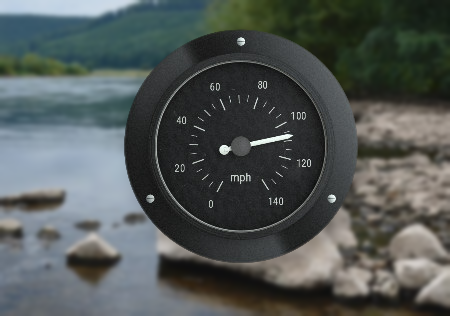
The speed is mph 107.5
